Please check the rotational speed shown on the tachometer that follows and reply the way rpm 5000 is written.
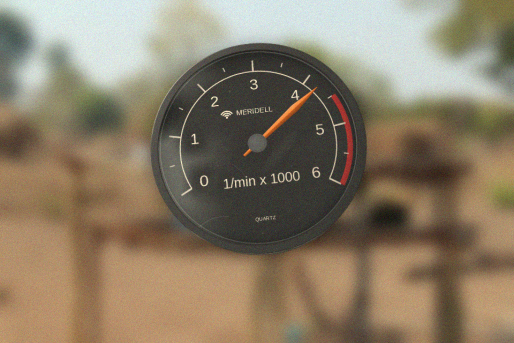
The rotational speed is rpm 4250
